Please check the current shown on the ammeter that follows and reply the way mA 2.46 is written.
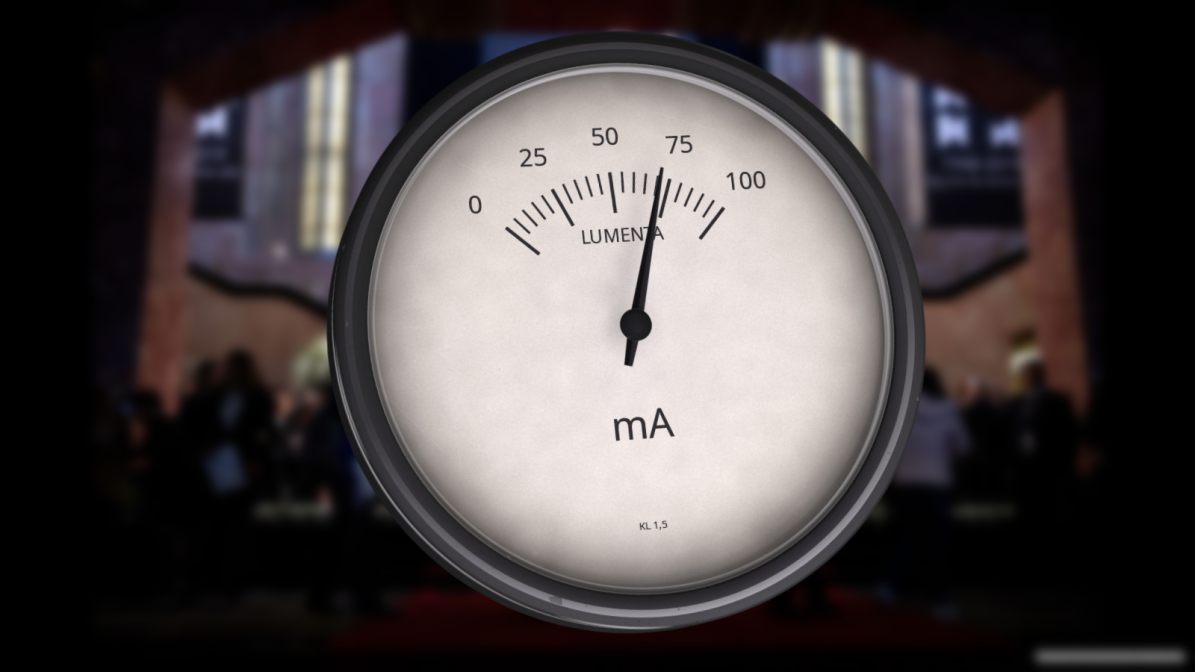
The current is mA 70
